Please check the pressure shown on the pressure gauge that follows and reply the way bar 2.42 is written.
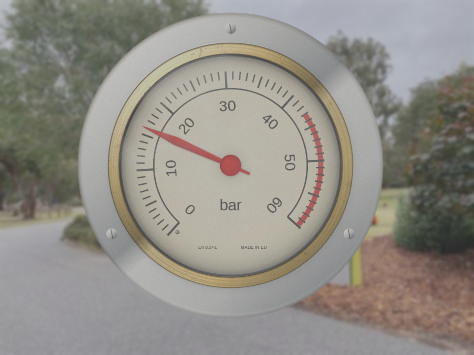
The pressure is bar 16
